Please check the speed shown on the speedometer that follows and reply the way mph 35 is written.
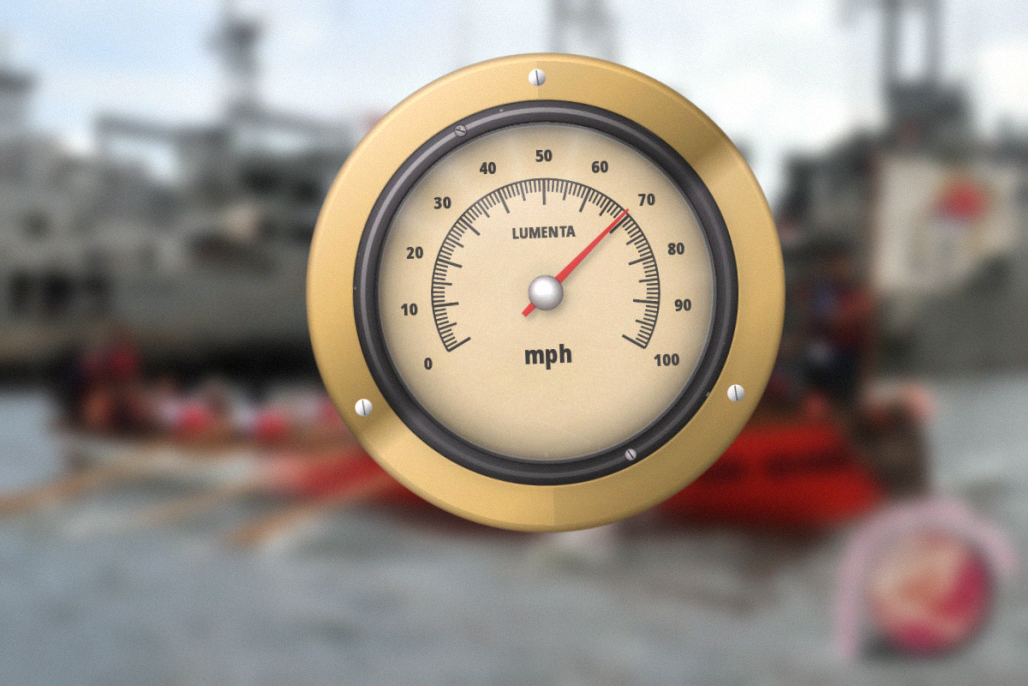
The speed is mph 69
